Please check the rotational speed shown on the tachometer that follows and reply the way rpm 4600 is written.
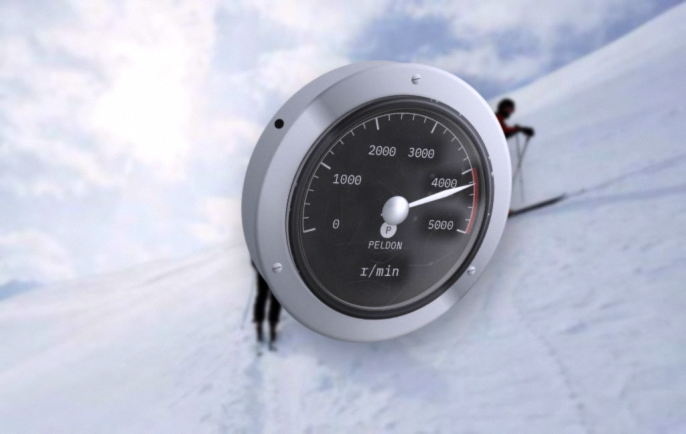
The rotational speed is rpm 4200
